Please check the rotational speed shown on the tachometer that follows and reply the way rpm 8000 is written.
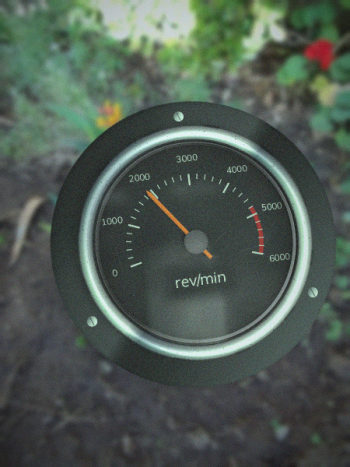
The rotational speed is rpm 1900
